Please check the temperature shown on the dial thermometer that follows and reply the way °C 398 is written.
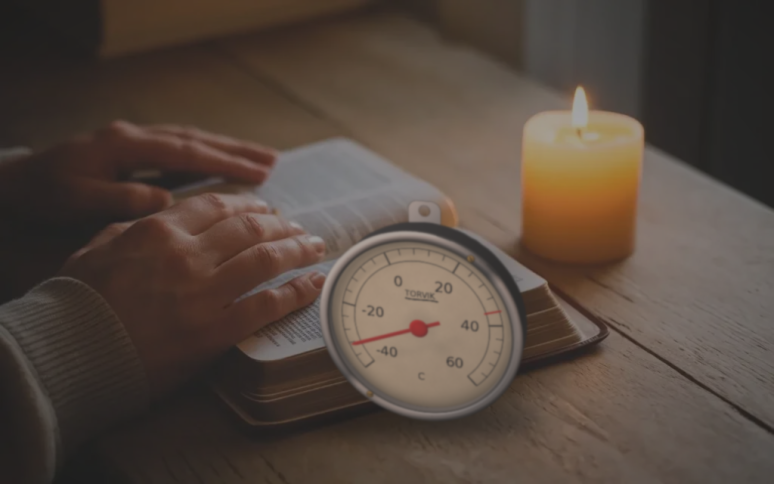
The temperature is °C -32
